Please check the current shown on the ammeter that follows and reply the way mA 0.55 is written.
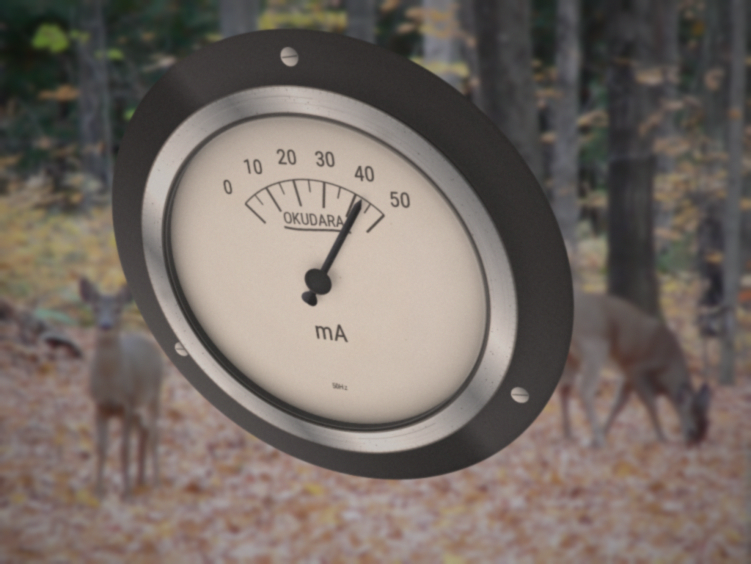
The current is mA 42.5
